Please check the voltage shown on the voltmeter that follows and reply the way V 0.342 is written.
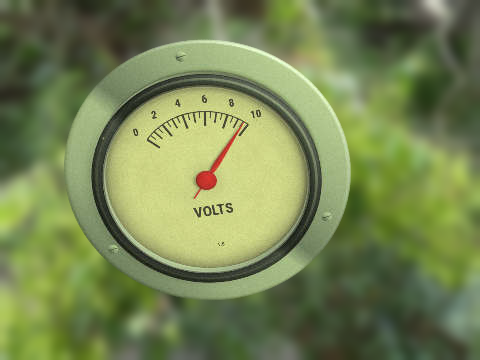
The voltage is V 9.5
